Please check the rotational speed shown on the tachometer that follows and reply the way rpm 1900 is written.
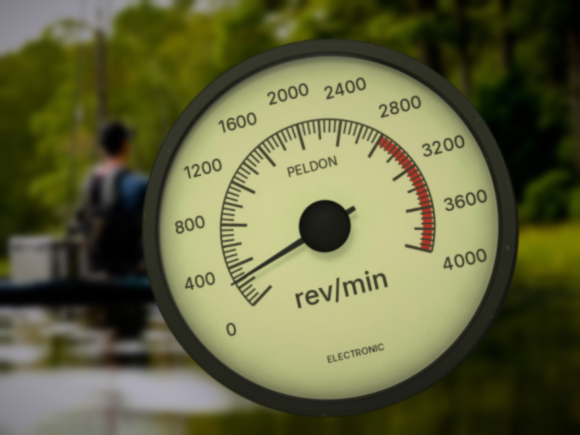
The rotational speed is rpm 250
